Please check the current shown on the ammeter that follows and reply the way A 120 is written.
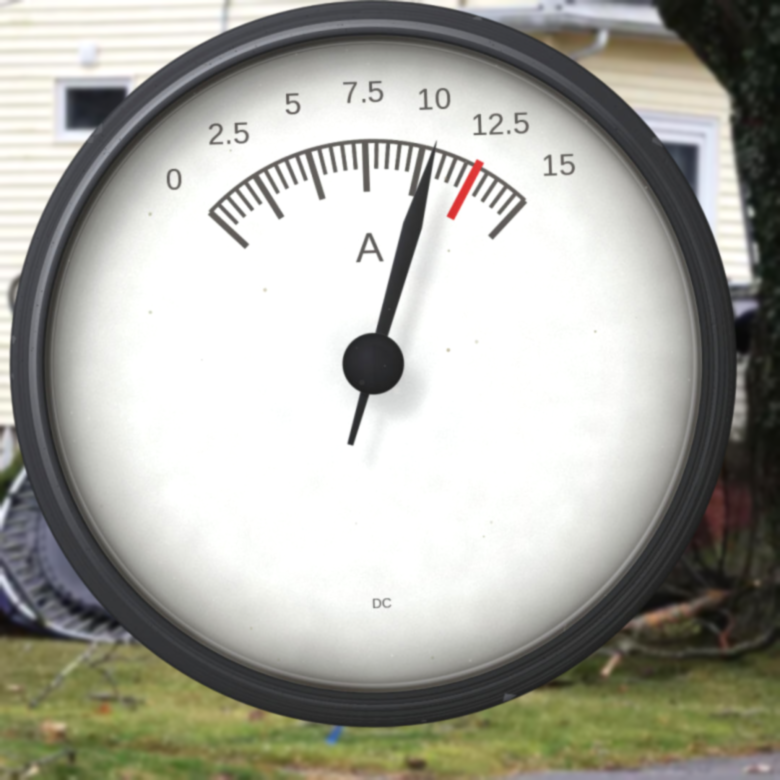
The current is A 10.5
